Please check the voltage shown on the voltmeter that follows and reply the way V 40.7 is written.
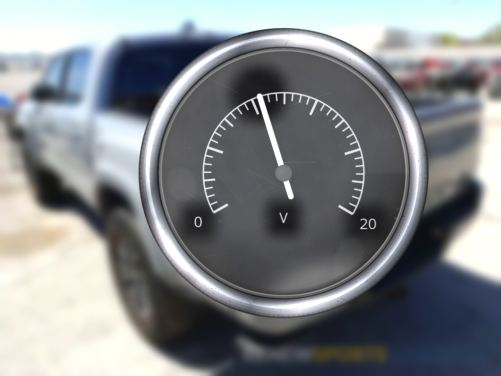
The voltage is V 8.5
